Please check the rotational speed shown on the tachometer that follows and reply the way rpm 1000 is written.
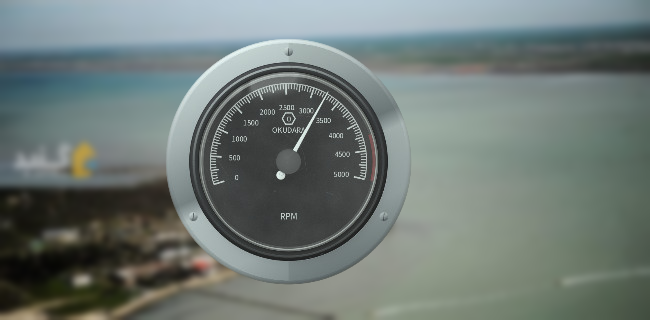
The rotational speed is rpm 3250
